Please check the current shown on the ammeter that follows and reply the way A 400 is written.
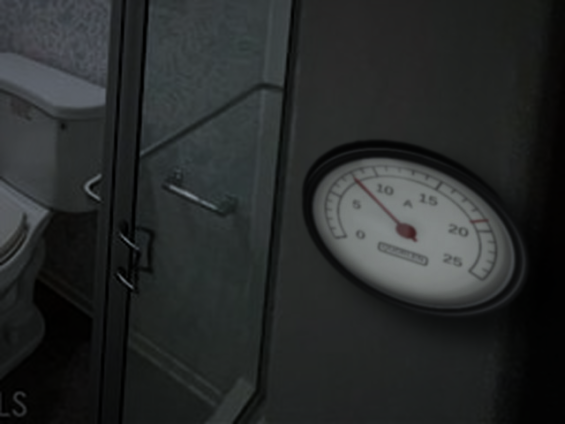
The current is A 8
